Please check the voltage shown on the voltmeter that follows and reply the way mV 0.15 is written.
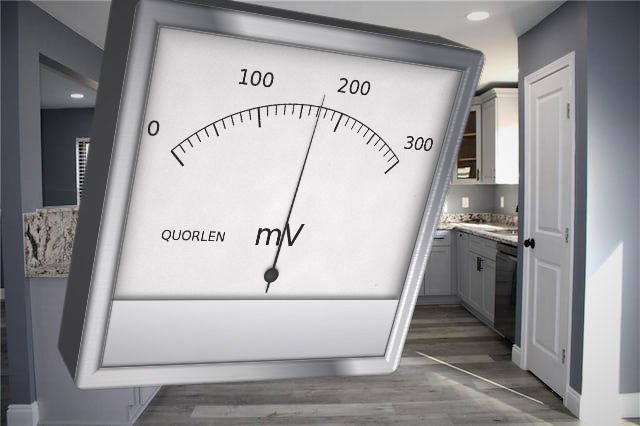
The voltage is mV 170
